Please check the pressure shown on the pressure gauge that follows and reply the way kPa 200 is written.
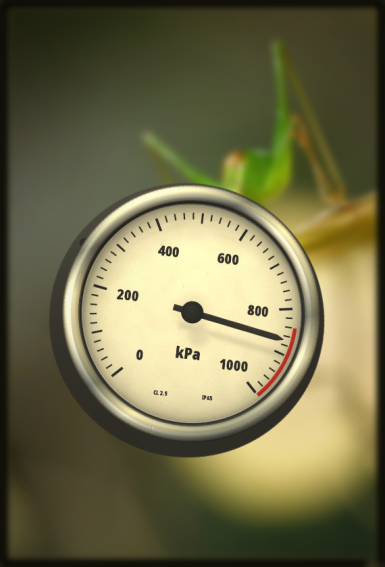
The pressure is kPa 870
